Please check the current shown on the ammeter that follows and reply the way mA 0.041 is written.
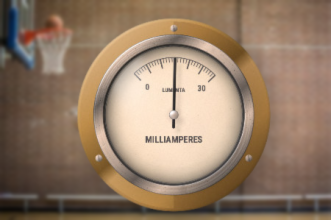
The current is mA 15
